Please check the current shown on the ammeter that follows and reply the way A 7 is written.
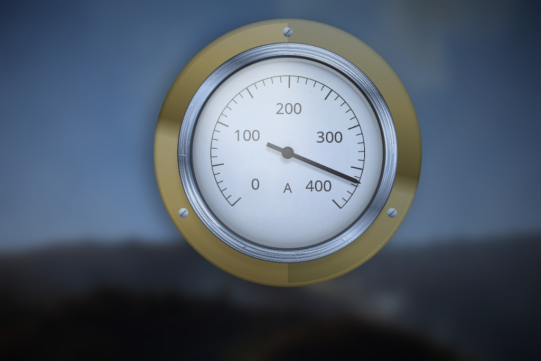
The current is A 365
